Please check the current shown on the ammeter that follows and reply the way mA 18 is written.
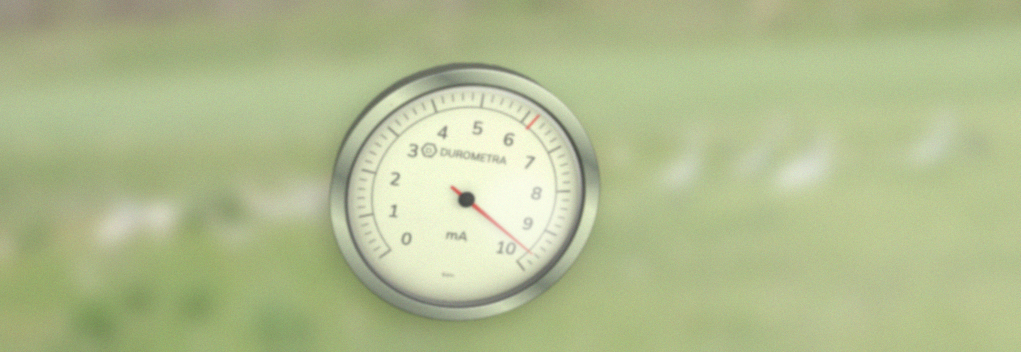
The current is mA 9.6
